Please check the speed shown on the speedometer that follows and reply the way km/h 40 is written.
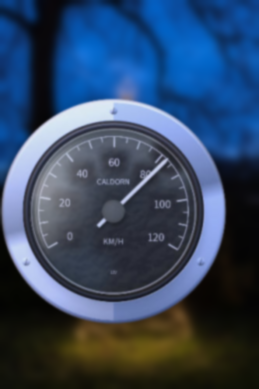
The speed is km/h 82.5
